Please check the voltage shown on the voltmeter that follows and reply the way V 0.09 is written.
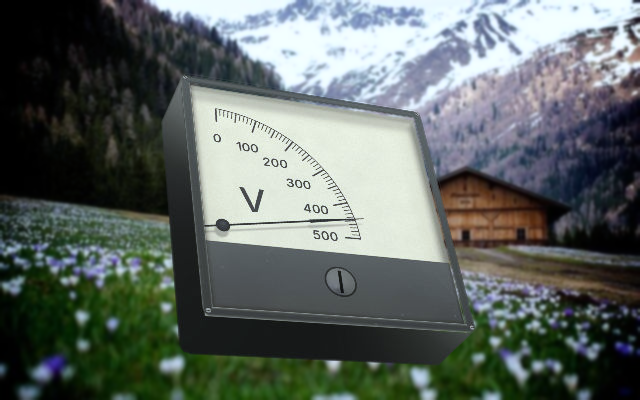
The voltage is V 450
